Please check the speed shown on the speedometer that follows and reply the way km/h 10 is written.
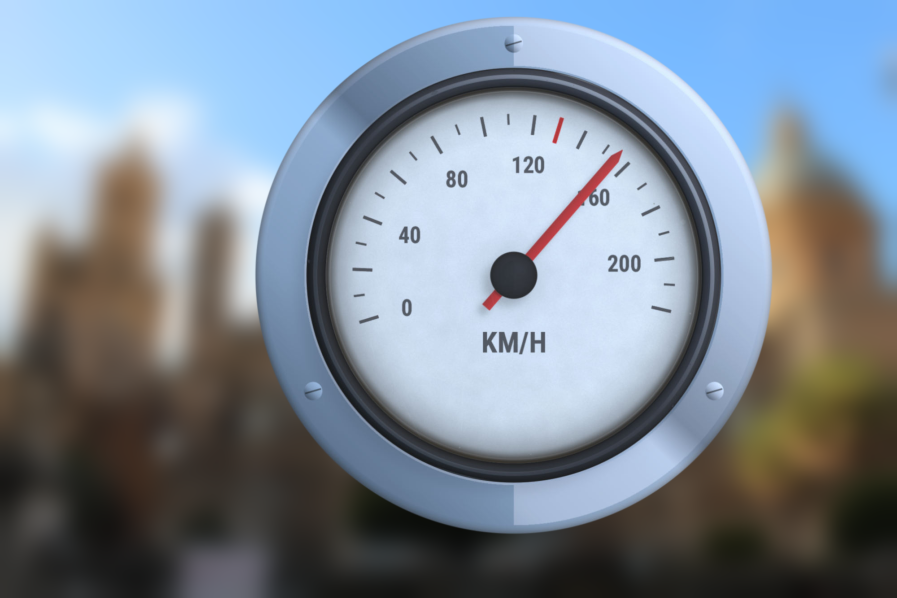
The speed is km/h 155
